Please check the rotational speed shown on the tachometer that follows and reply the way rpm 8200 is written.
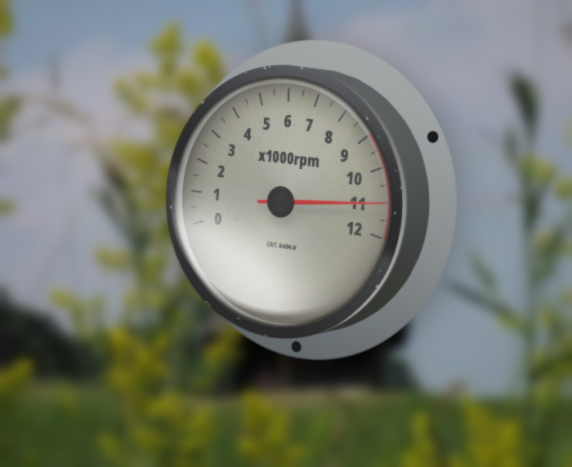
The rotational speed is rpm 11000
